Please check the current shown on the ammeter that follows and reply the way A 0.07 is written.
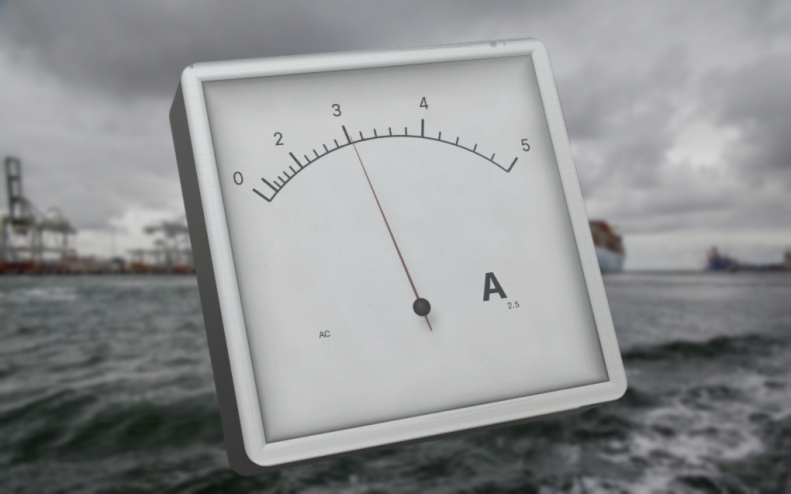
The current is A 3
